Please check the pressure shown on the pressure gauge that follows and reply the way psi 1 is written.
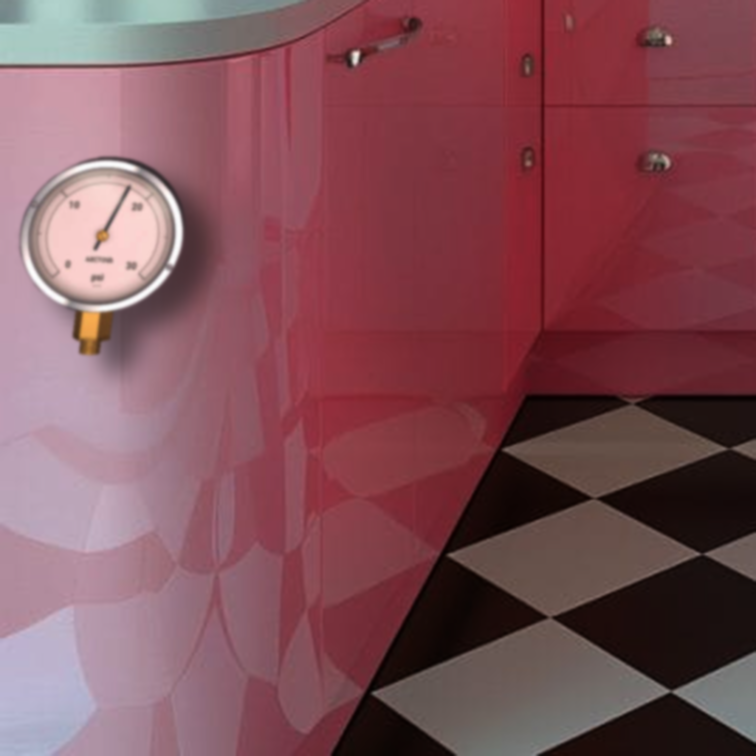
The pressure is psi 17.5
